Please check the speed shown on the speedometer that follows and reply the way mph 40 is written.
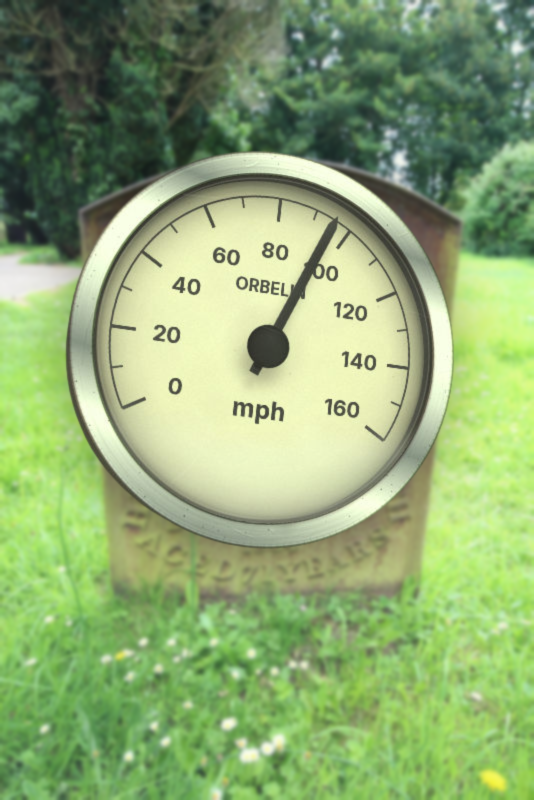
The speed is mph 95
